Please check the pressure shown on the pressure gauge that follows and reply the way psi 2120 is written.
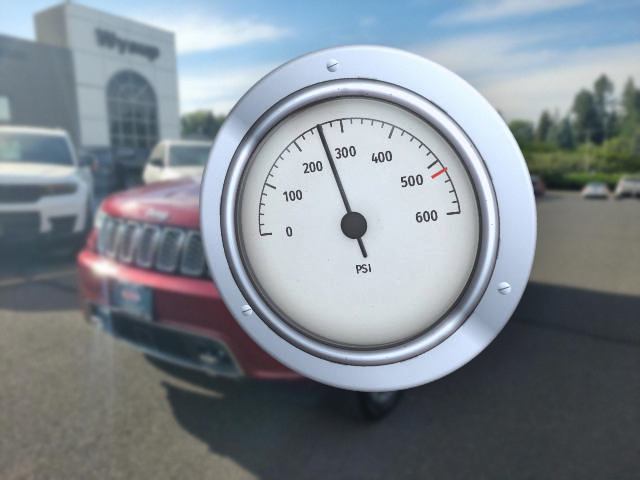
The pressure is psi 260
